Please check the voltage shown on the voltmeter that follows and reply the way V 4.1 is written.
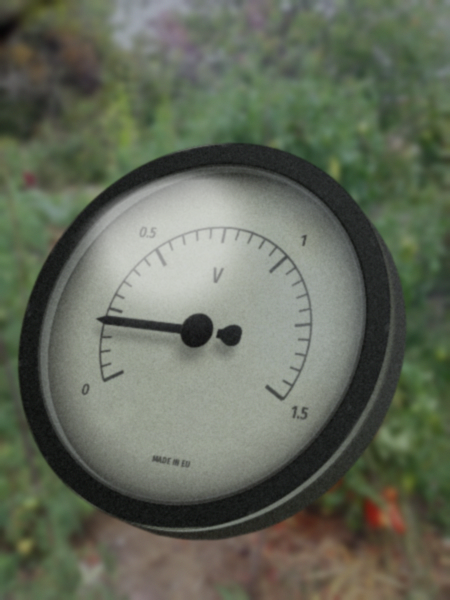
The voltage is V 0.2
